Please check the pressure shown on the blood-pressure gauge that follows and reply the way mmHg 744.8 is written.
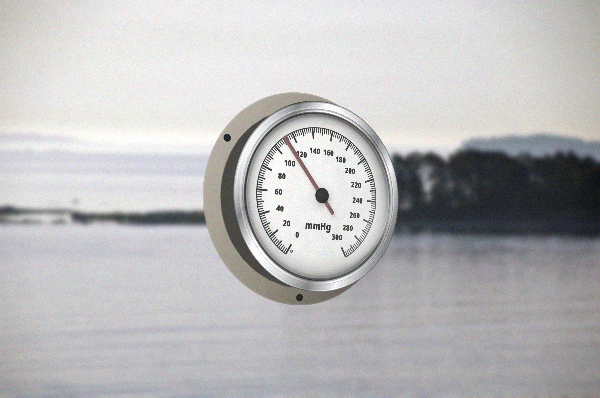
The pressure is mmHg 110
